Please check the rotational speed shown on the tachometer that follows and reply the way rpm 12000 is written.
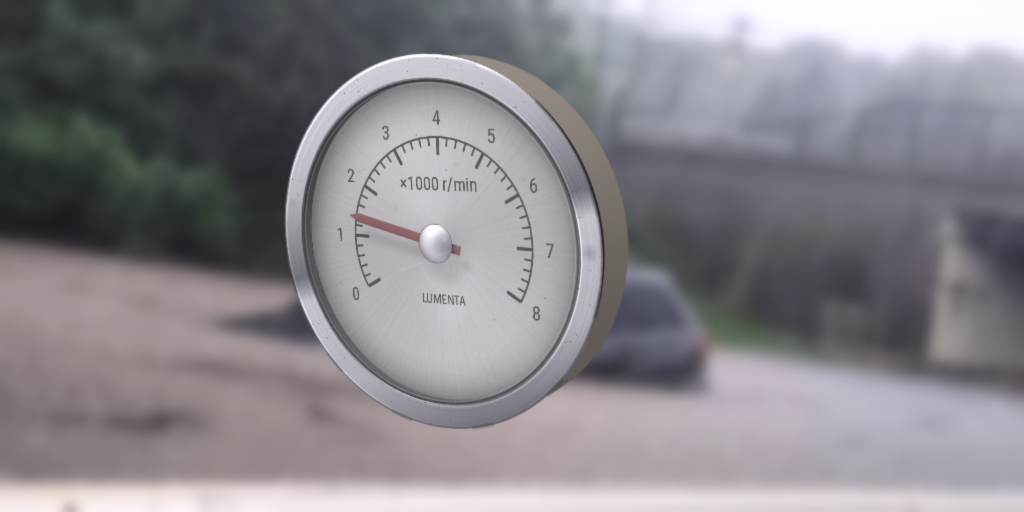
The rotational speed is rpm 1400
